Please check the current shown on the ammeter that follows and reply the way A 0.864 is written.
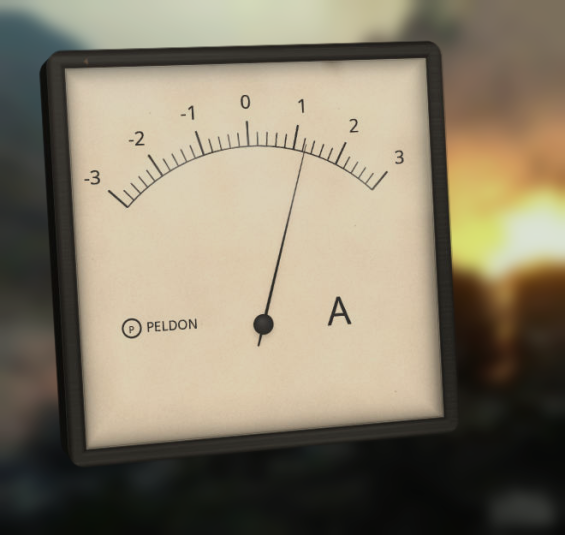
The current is A 1.2
